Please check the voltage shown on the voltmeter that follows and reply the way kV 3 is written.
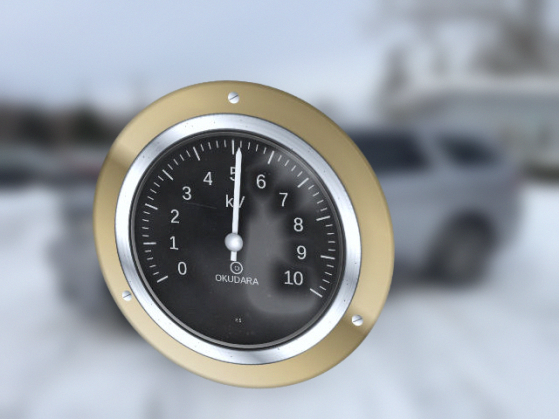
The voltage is kV 5.2
